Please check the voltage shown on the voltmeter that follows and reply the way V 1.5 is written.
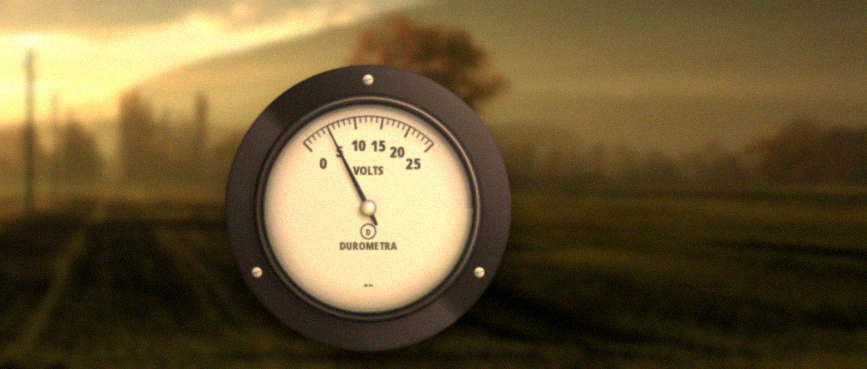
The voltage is V 5
